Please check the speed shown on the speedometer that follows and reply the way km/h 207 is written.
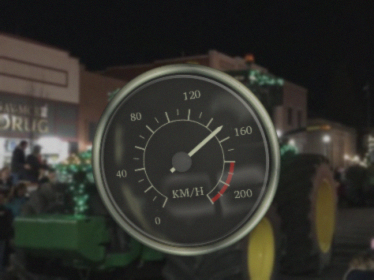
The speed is km/h 150
